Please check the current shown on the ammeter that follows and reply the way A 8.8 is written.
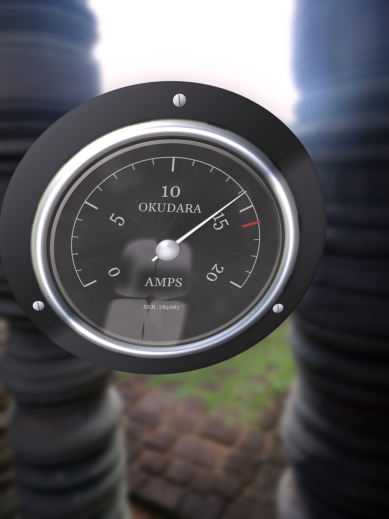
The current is A 14
